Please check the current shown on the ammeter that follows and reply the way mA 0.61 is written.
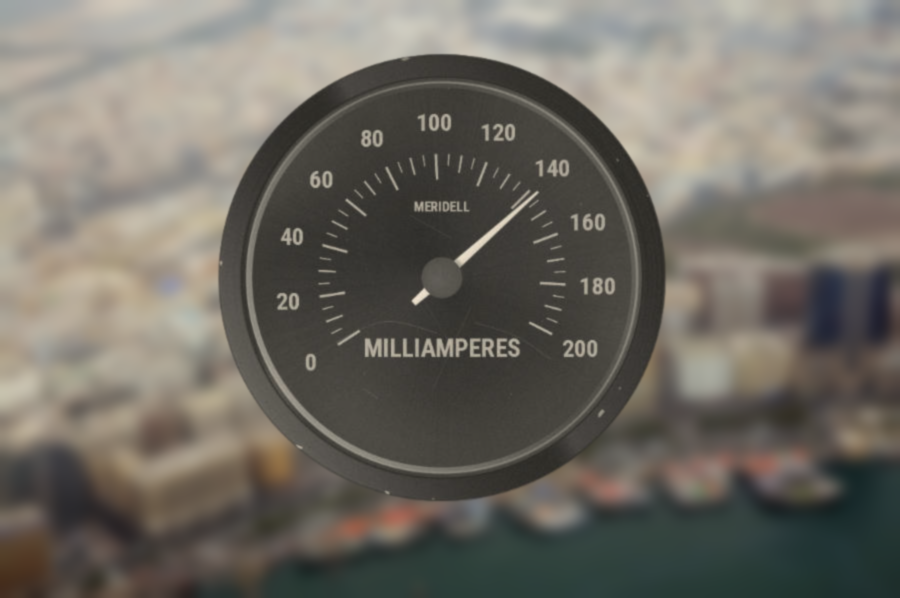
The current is mA 142.5
